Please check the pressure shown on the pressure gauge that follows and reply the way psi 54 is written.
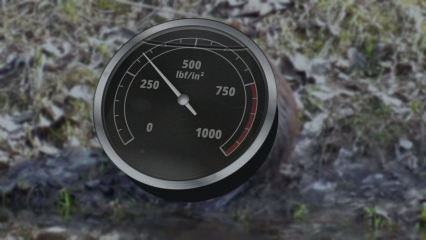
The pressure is psi 325
